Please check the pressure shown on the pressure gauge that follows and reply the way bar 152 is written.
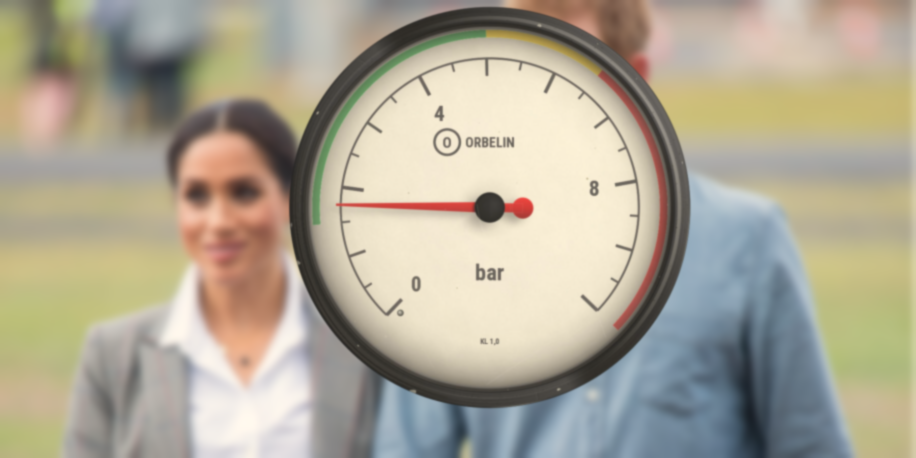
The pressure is bar 1.75
